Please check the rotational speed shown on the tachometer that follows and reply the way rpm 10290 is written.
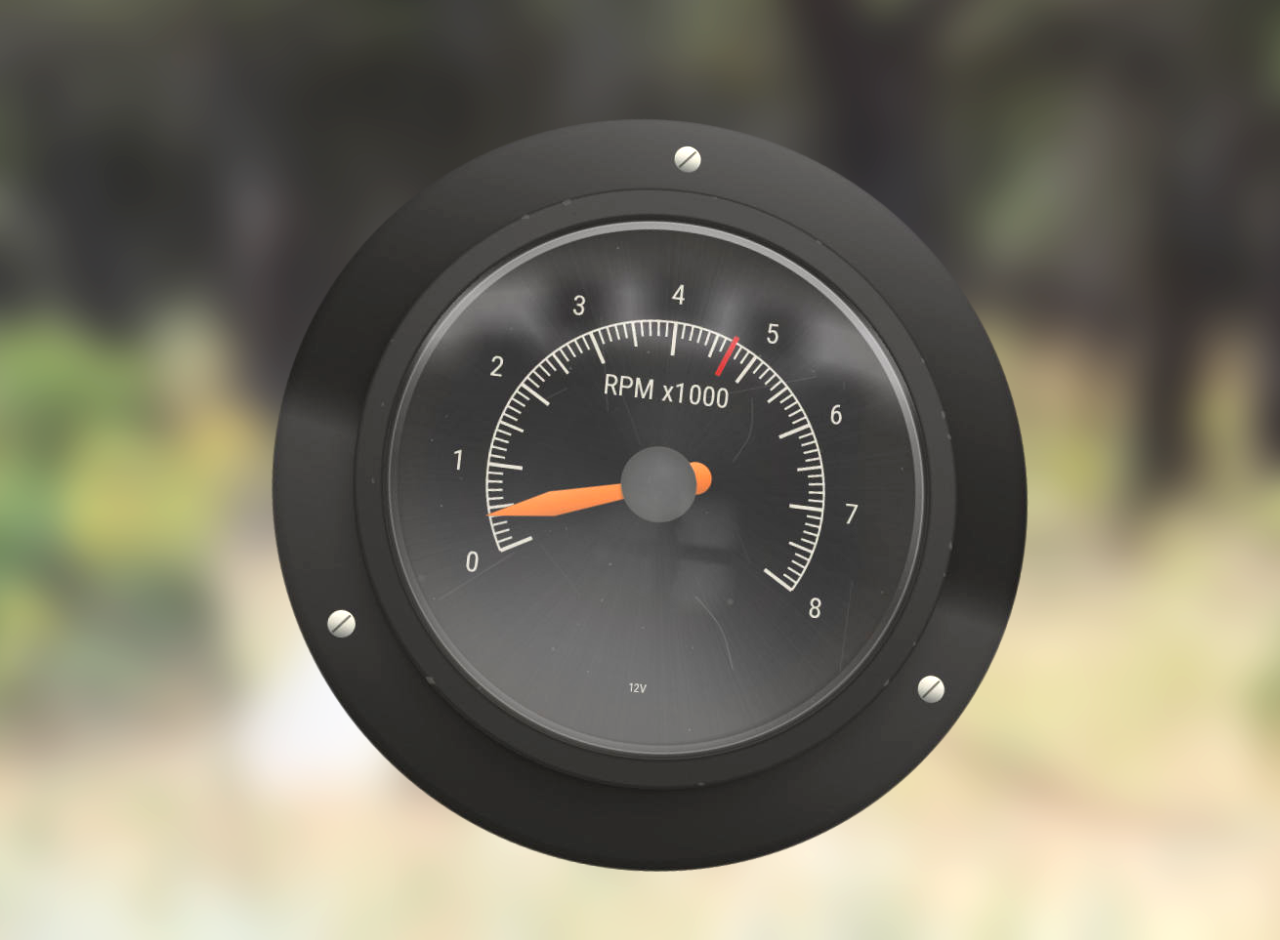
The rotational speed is rpm 400
